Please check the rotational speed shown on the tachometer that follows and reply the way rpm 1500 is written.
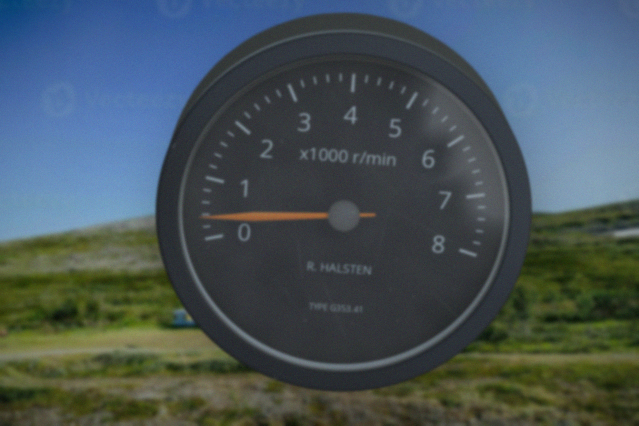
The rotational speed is rpm 400
